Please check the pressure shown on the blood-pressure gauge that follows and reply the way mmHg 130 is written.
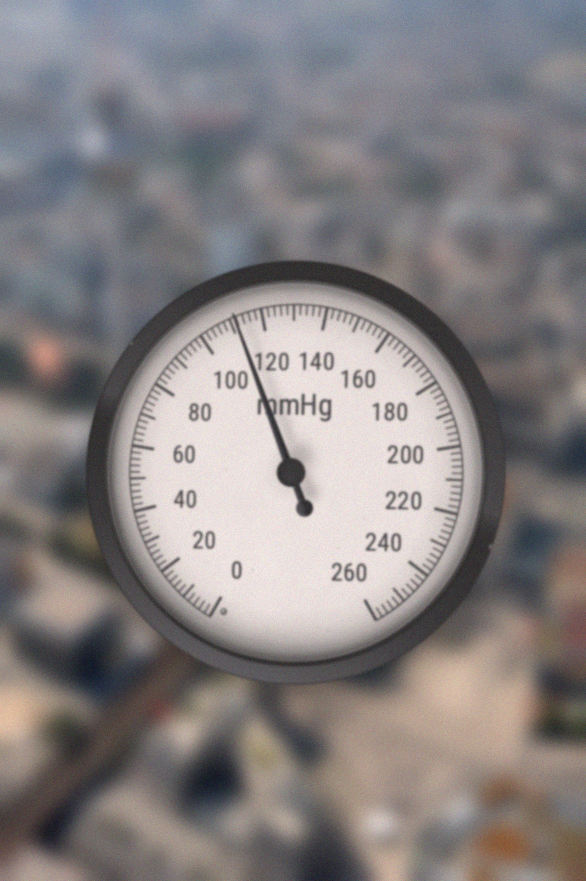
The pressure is mmHg 112
